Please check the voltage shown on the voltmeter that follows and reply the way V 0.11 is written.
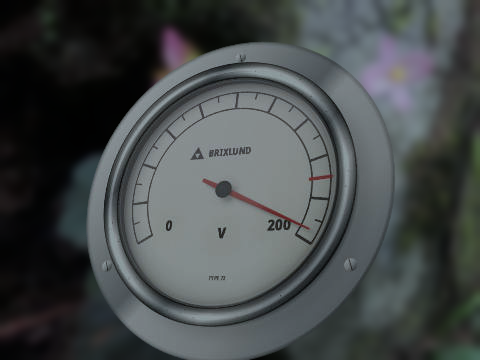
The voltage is V 195
